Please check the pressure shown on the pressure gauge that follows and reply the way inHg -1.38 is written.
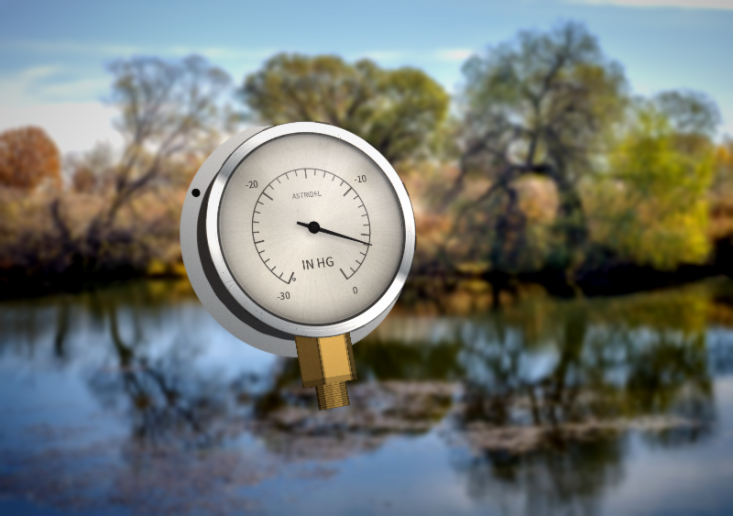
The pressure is inHg -4
